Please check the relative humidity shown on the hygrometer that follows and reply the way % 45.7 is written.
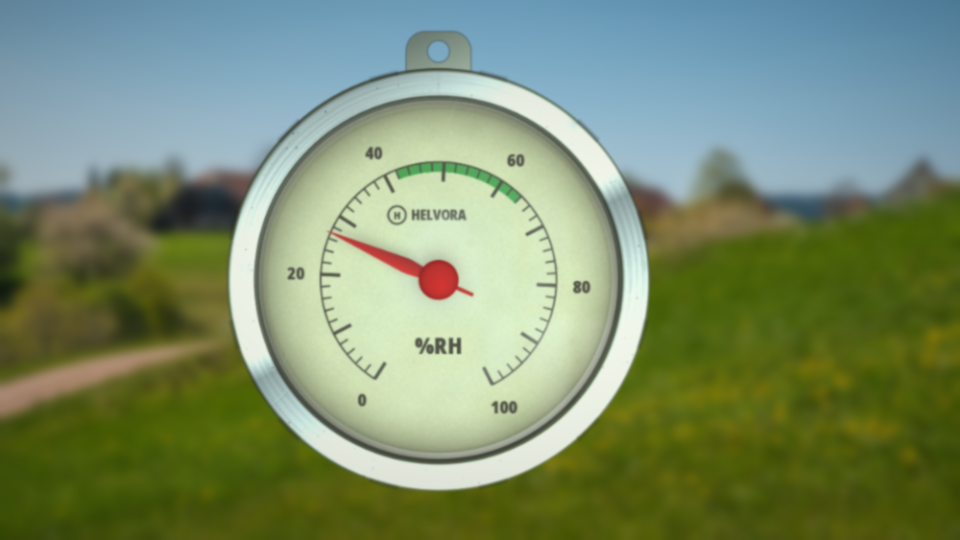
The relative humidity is % 27
